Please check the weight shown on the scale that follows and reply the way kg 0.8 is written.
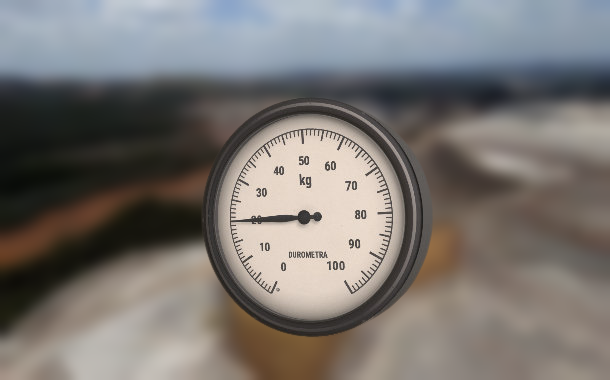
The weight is kg 20
